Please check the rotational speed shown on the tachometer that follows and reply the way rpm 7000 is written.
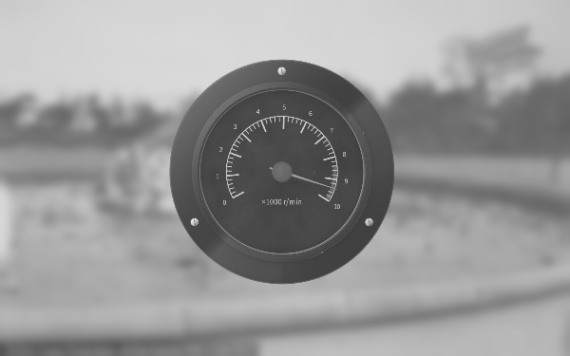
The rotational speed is rpm 9400
